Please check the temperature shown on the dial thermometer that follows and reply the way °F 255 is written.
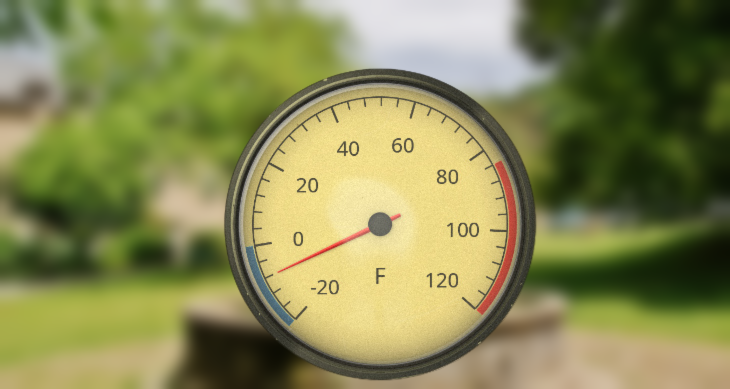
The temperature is °F -8
